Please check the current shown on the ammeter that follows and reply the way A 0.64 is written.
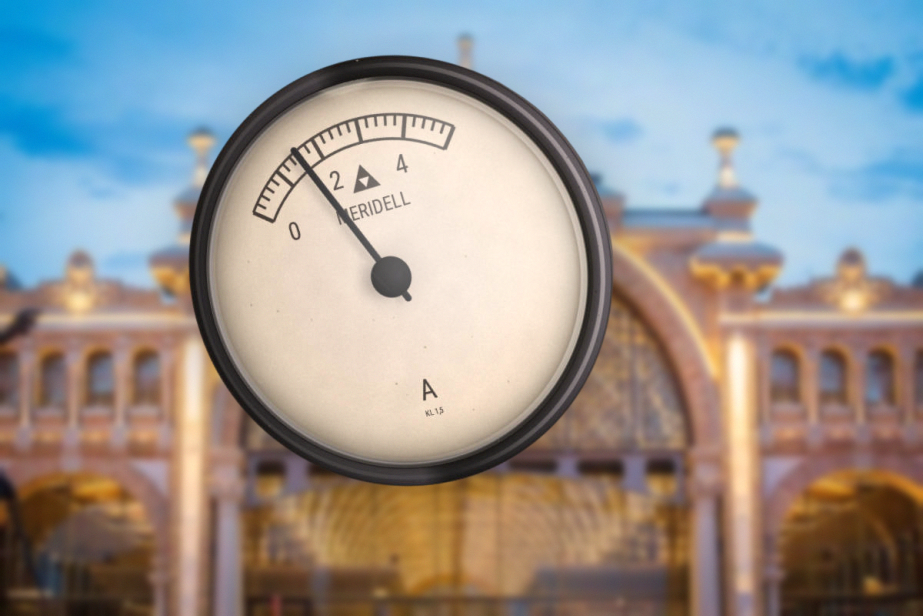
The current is A 1.6
